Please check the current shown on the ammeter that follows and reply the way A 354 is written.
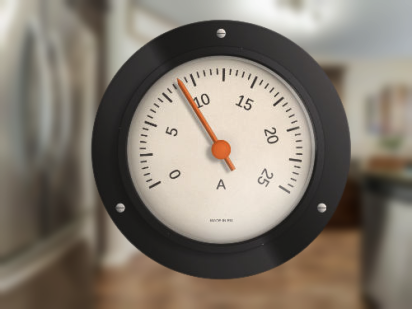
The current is A 9
